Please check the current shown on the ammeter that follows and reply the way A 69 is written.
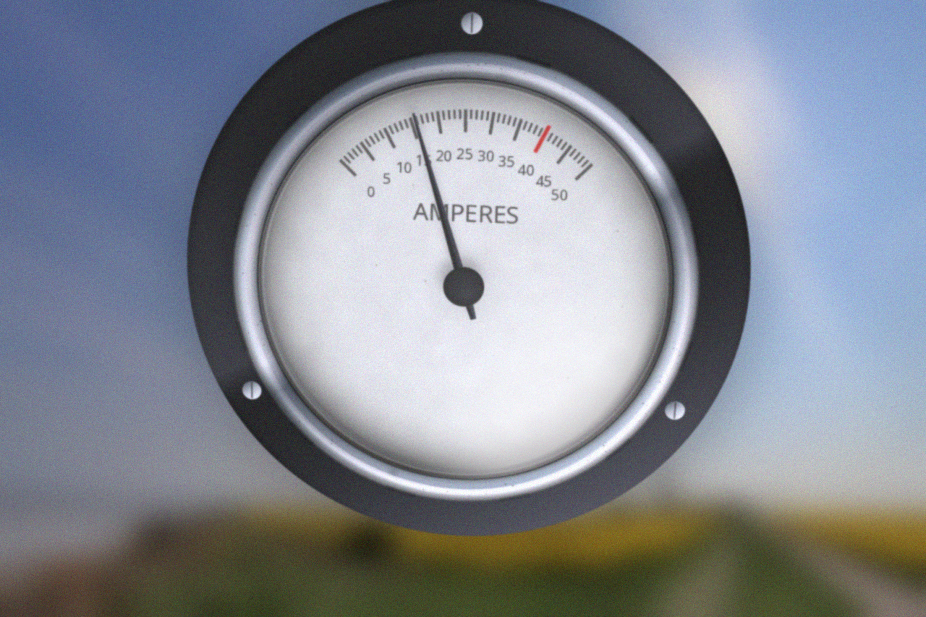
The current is A 16
